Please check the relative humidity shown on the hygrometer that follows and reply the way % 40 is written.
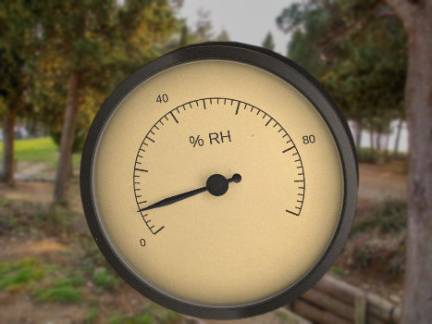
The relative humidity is % 8
